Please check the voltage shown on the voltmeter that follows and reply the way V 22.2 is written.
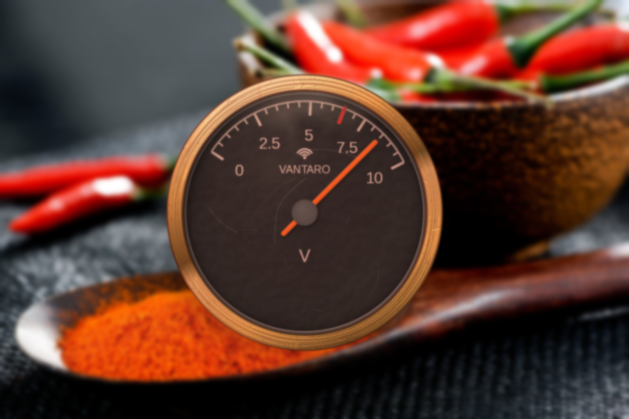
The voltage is V 8.5
